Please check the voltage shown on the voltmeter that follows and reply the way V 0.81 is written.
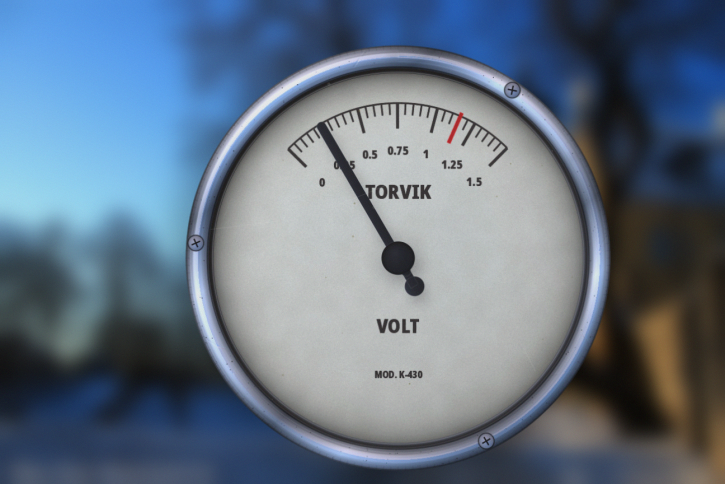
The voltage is V 0.25
